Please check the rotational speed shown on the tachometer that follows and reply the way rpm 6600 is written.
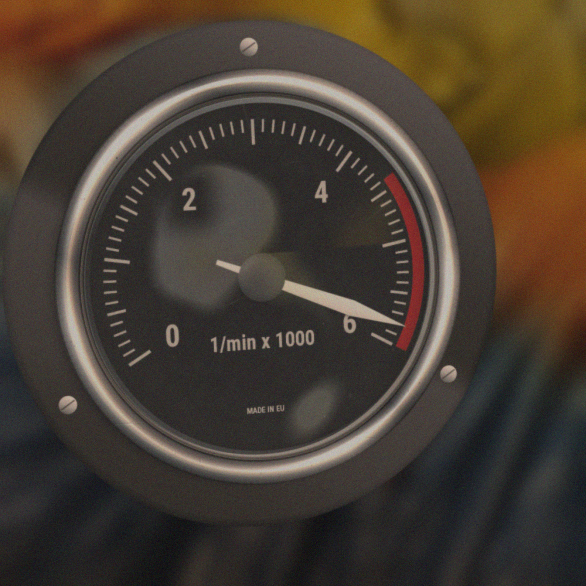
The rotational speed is rpm 5800
